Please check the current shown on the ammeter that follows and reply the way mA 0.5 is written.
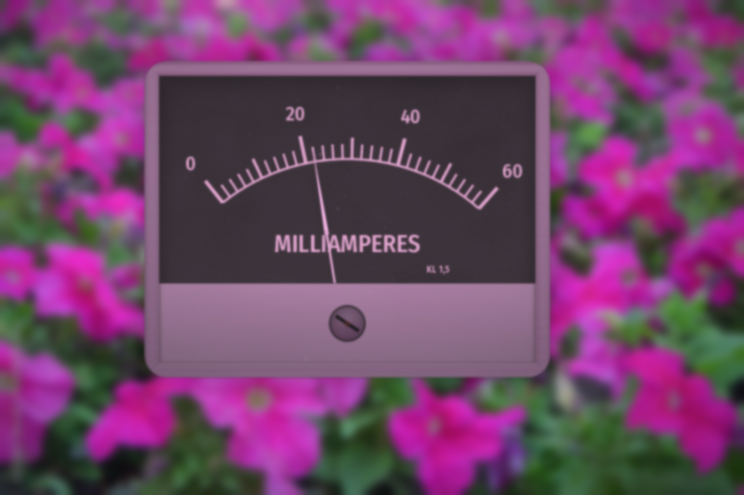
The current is mA 22
